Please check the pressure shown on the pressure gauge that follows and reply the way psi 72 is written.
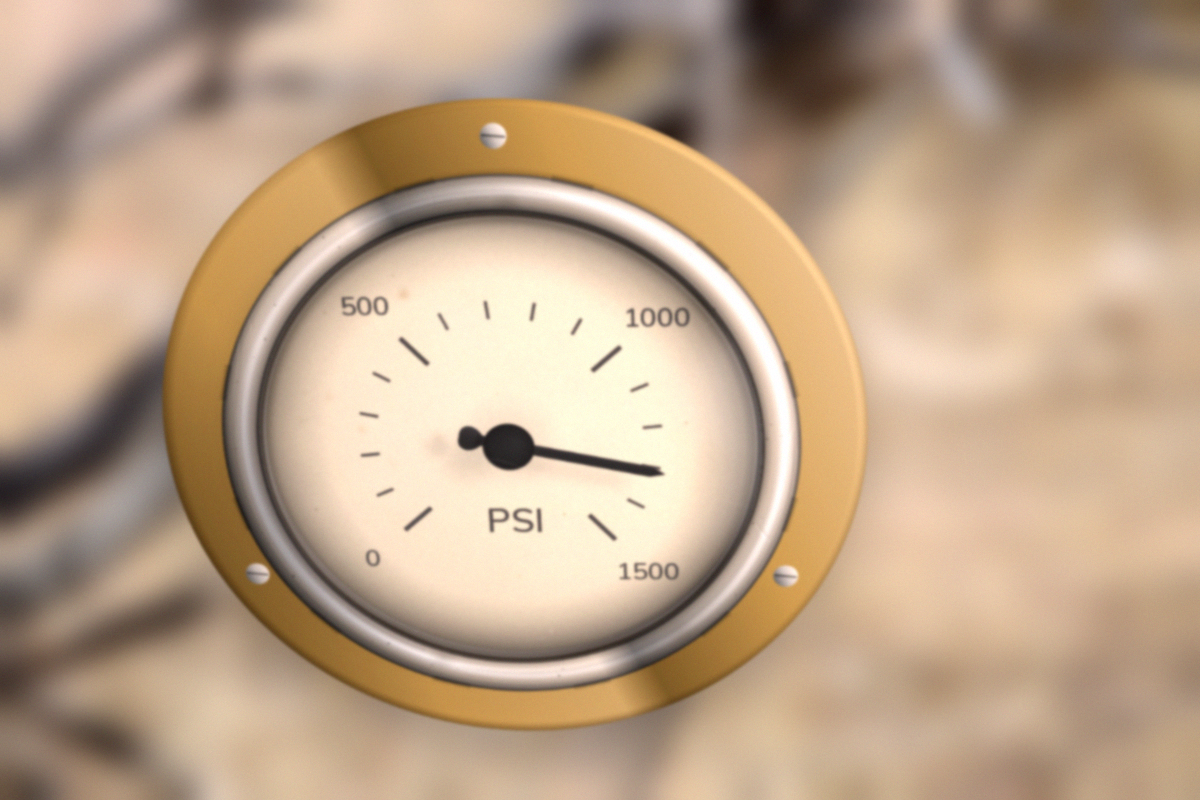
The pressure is psi 1300
